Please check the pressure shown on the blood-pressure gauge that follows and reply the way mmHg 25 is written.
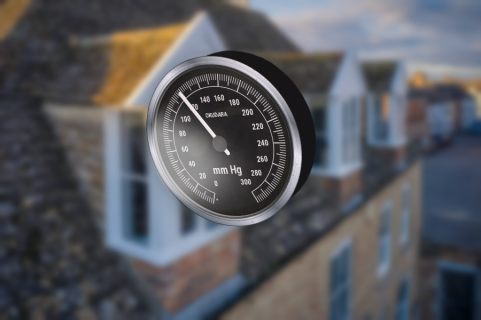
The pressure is mmHg 120
